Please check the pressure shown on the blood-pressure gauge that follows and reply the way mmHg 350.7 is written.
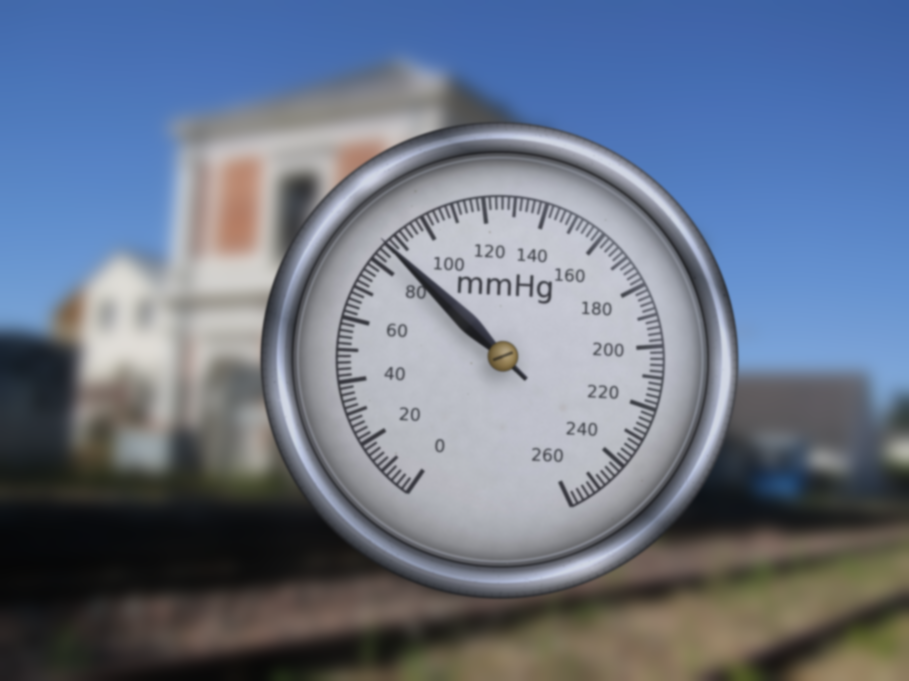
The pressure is mmHg 86
